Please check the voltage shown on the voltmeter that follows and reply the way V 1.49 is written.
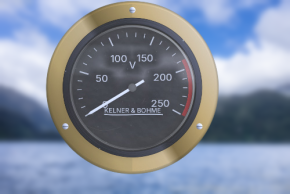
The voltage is V 0
